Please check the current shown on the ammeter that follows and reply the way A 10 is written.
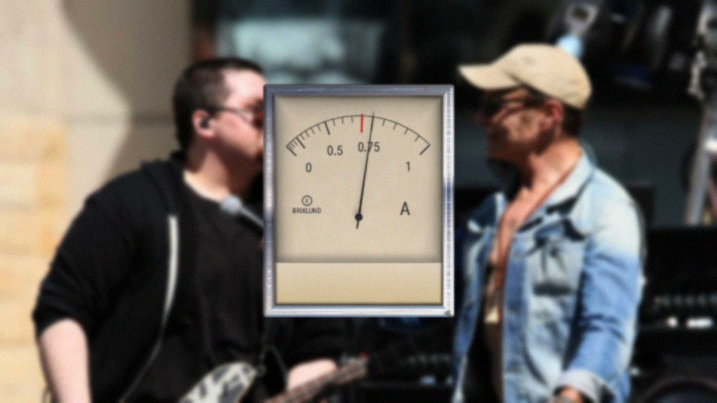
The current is A 0.75
